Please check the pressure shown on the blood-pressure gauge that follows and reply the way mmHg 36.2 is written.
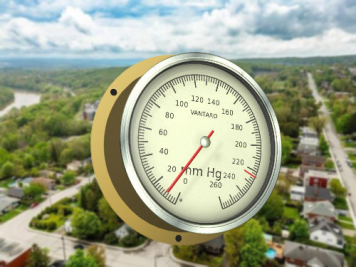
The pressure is mmHg 10
